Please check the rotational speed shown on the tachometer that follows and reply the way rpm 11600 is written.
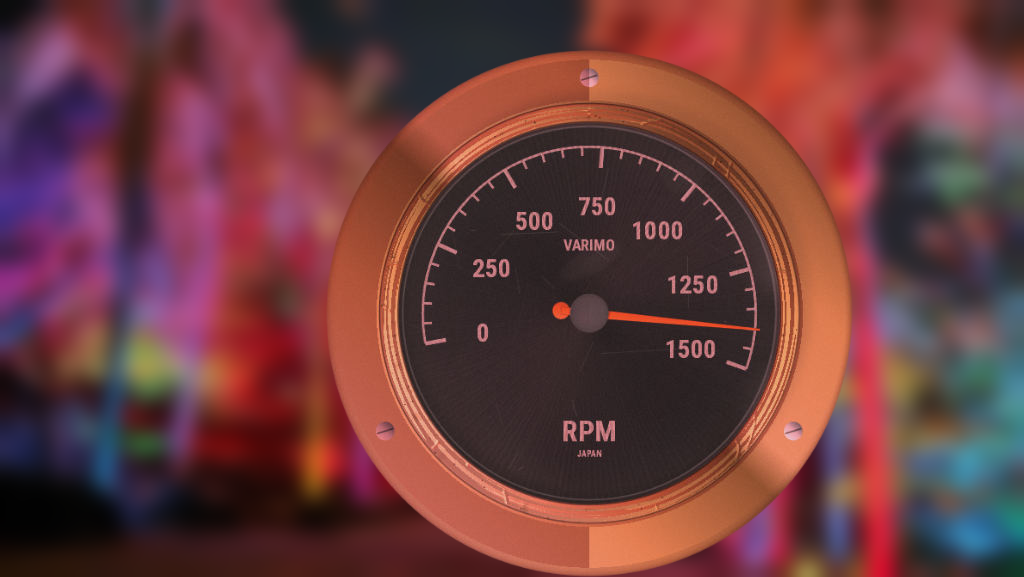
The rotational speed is rpm 1400
